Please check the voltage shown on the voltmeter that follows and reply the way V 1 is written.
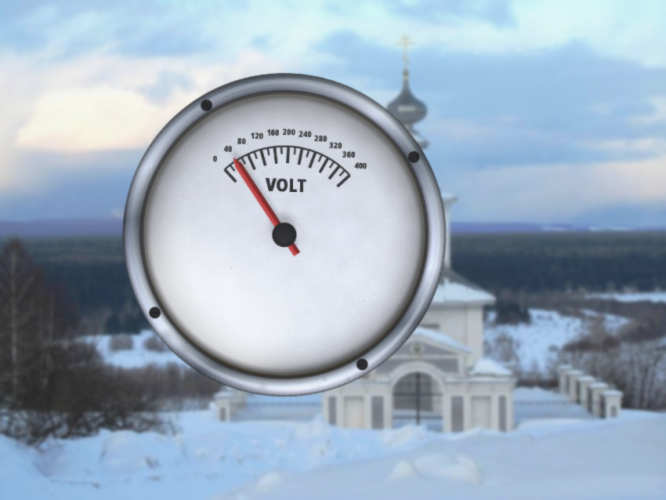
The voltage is V 40
